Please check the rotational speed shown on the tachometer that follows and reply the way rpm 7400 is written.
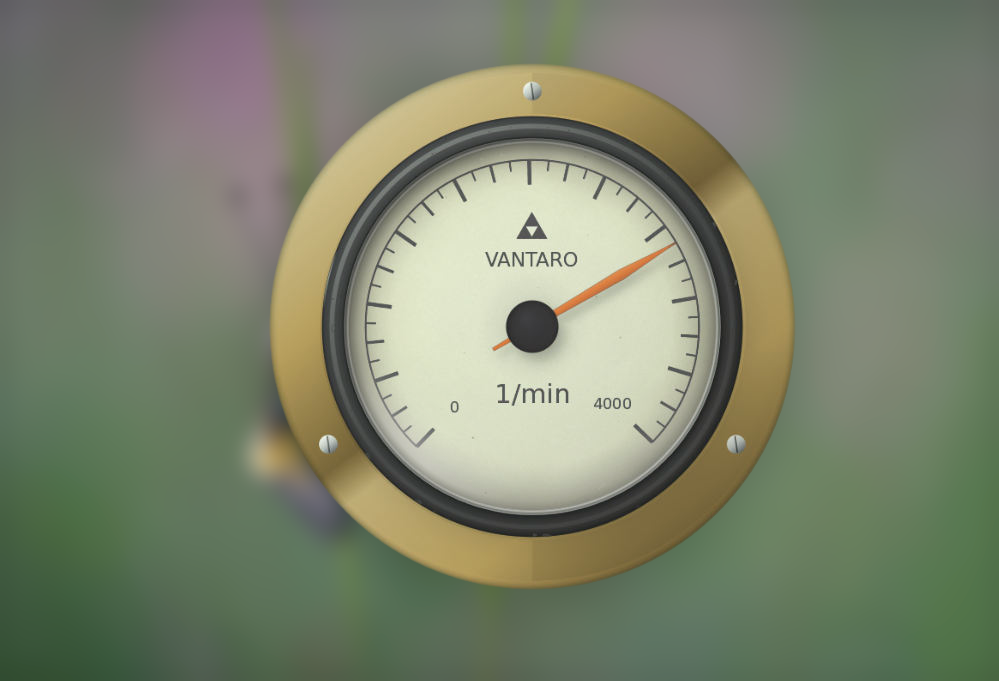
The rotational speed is rpm 2900
